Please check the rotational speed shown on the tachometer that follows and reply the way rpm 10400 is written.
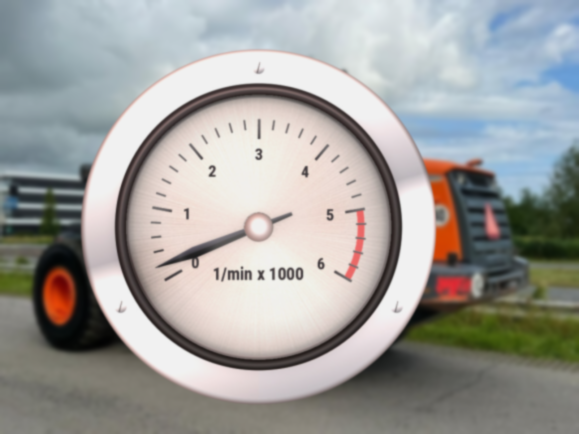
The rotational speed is rpm 200
